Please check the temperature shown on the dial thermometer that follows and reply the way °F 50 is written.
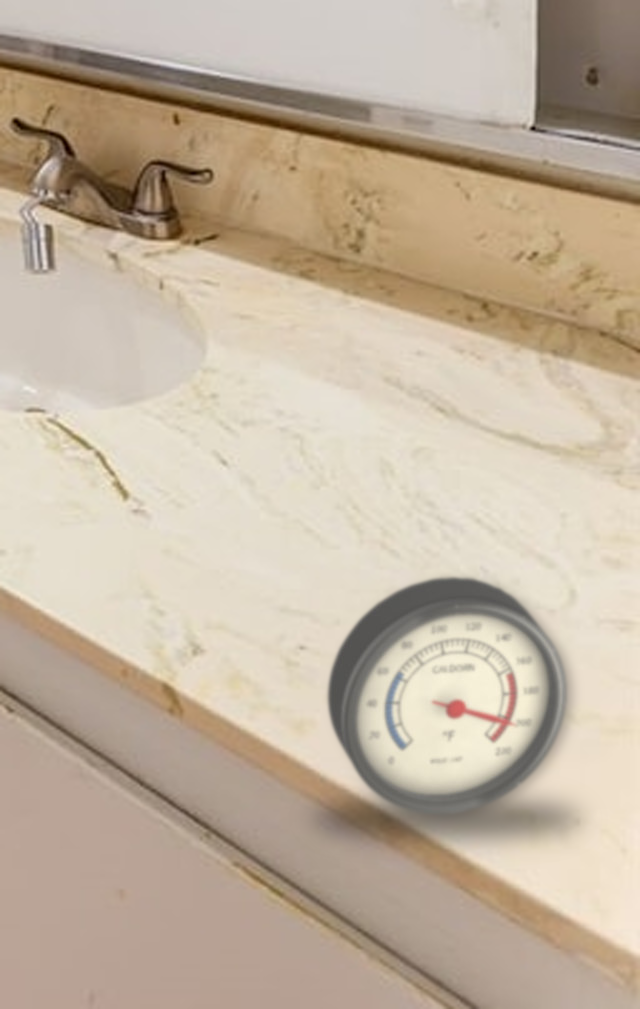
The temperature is °F 200
